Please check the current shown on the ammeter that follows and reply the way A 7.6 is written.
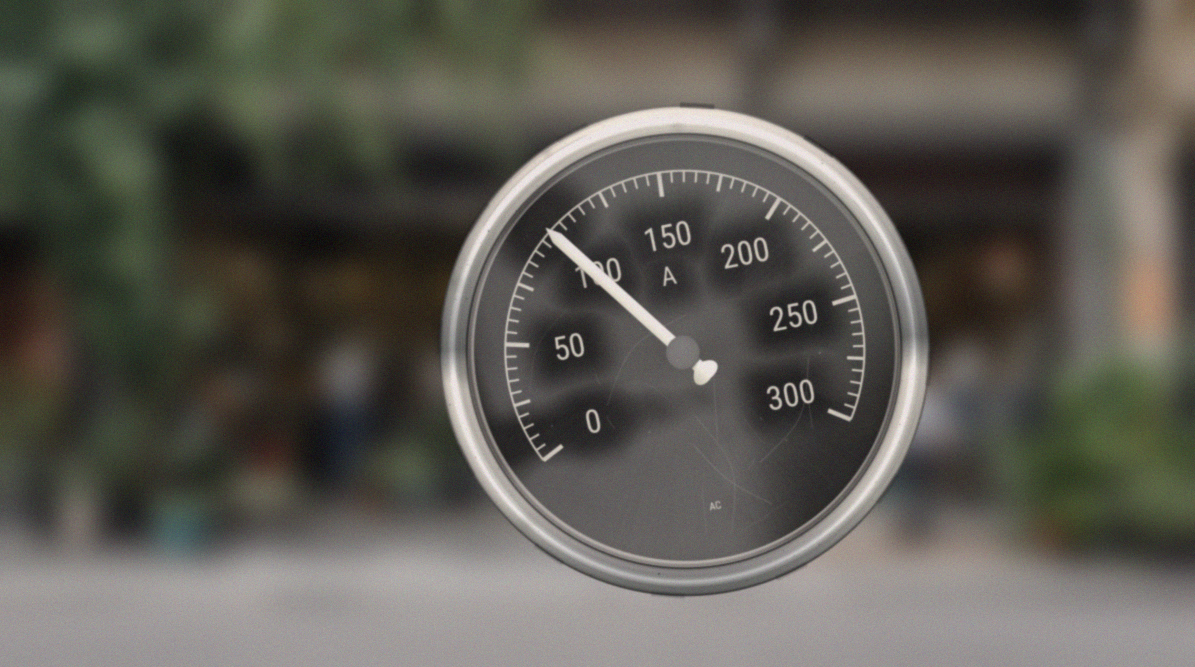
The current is A 100
